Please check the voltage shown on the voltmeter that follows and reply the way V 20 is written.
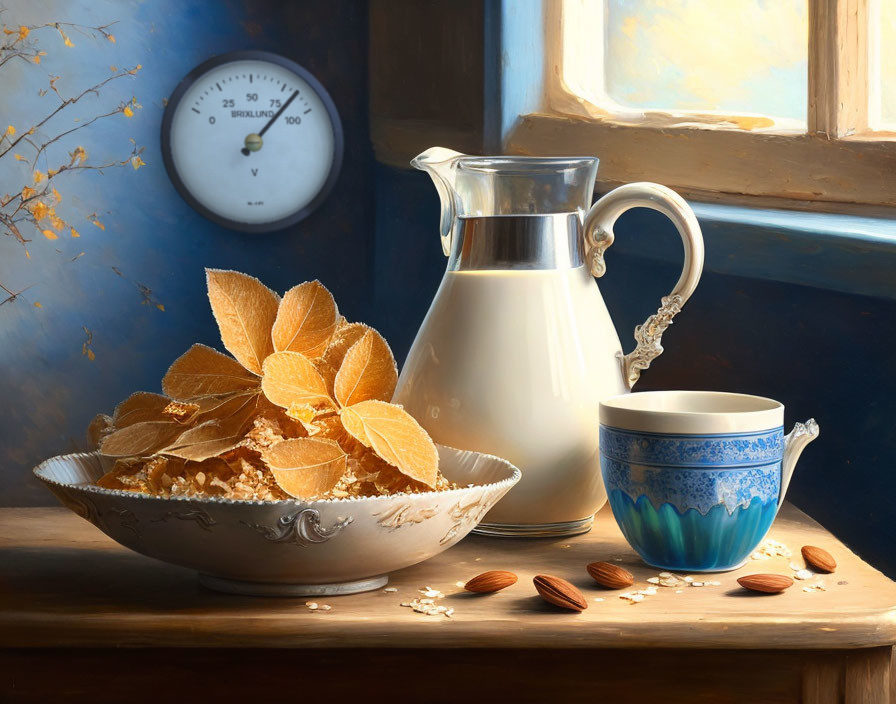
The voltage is V 85
